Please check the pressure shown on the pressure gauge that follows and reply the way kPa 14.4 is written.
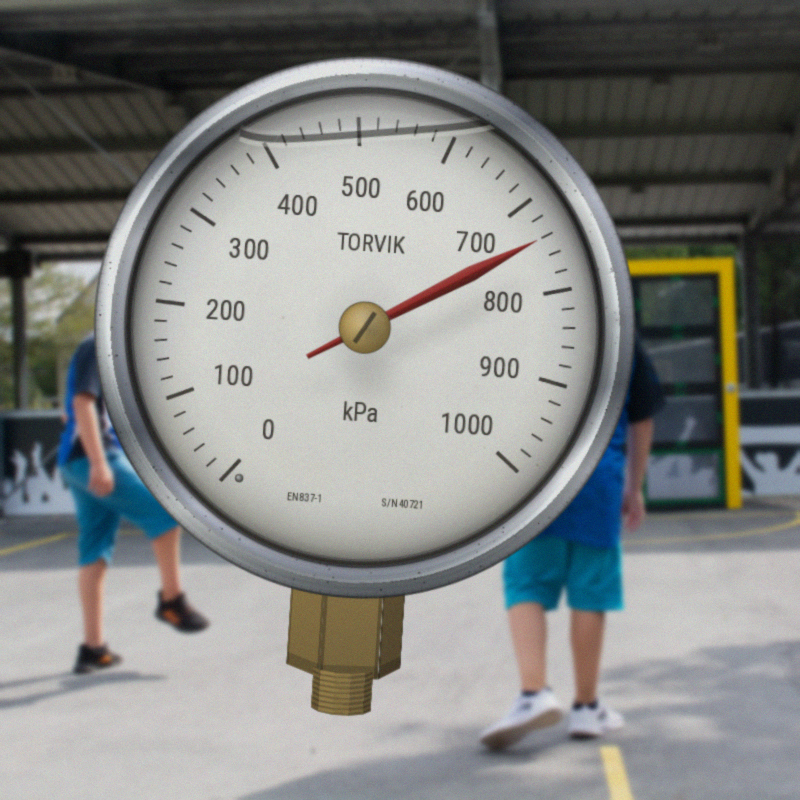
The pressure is kPa 740
